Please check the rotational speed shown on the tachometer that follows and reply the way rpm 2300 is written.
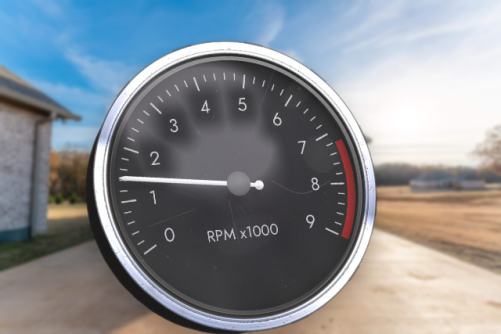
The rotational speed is rpm 1400
